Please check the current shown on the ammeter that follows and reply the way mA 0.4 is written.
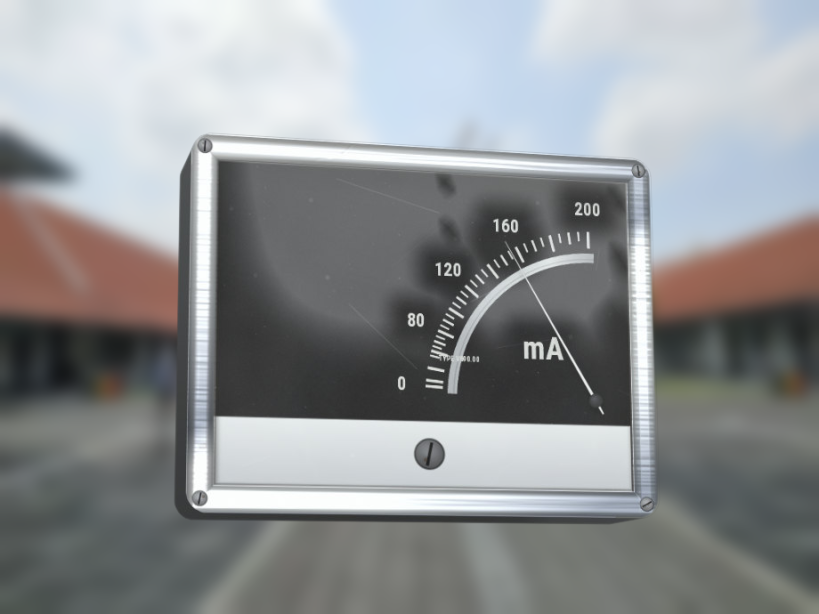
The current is mA 155
